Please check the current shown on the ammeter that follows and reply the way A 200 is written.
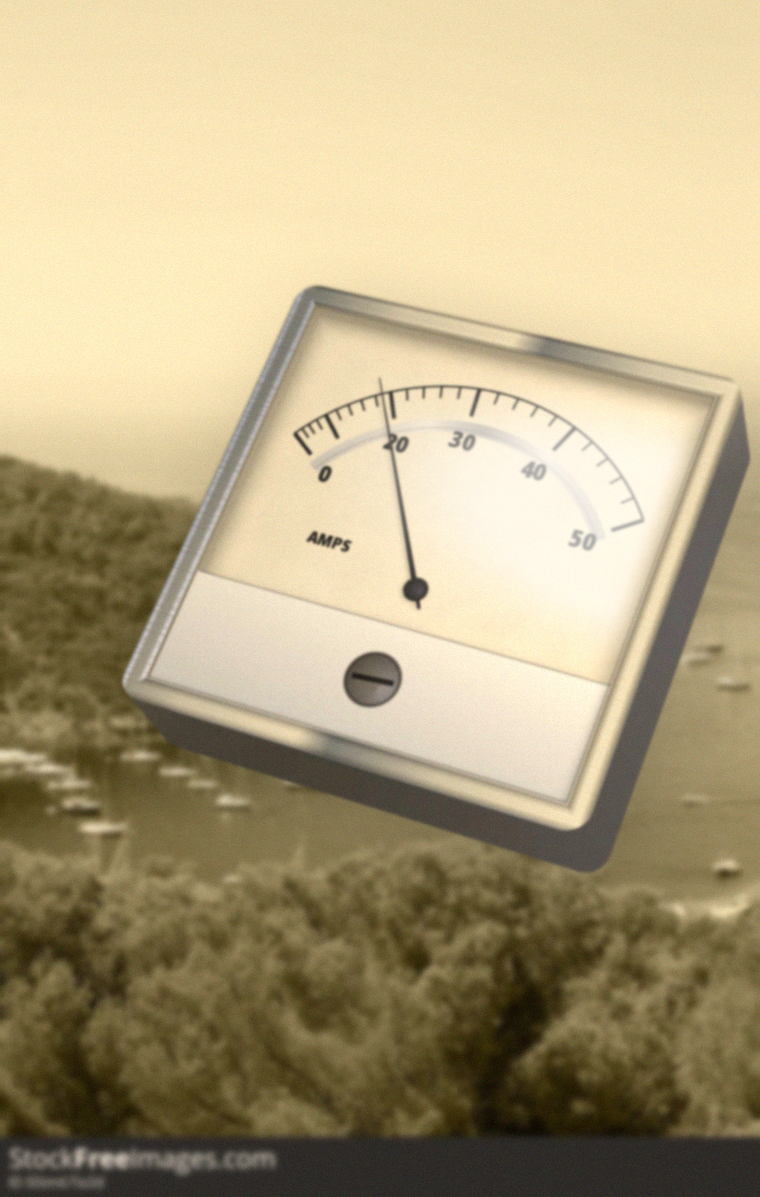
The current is A 19
